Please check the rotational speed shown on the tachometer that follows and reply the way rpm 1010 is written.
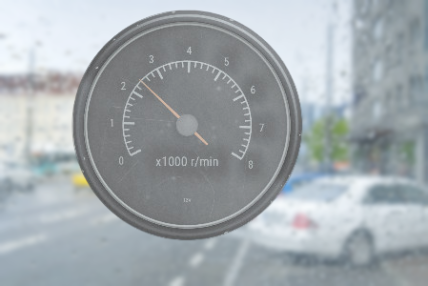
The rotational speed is rpm 2400
